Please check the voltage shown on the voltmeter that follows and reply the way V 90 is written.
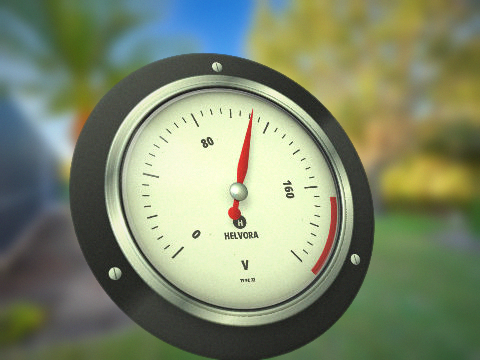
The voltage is V 110
